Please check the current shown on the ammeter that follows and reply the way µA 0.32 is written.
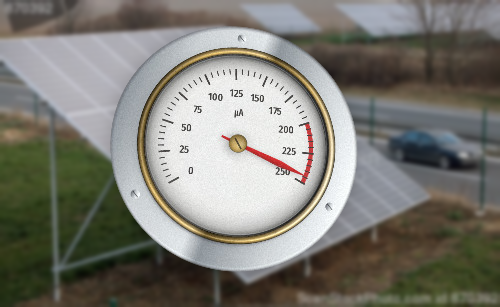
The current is µA 245
